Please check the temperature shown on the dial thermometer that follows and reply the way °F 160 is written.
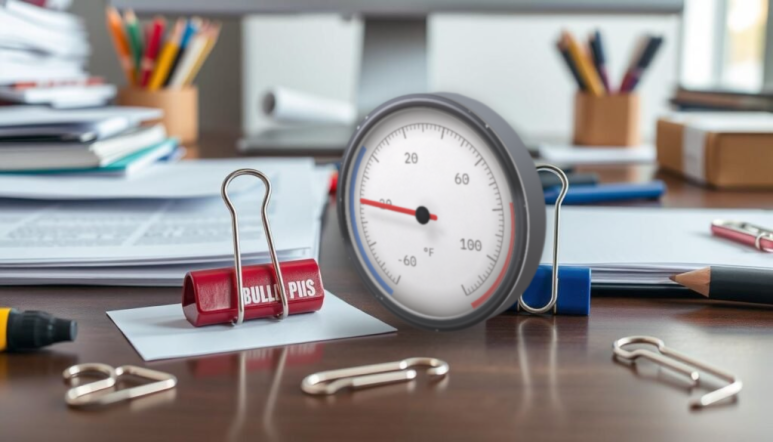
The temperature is °F -20
